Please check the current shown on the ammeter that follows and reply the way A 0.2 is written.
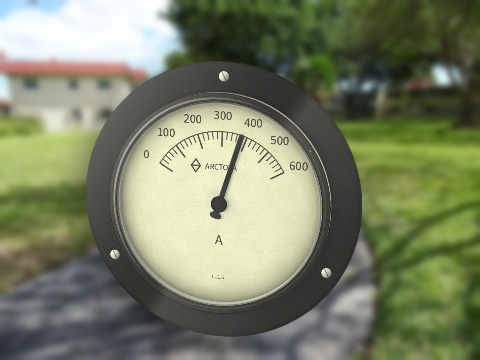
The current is A 380
